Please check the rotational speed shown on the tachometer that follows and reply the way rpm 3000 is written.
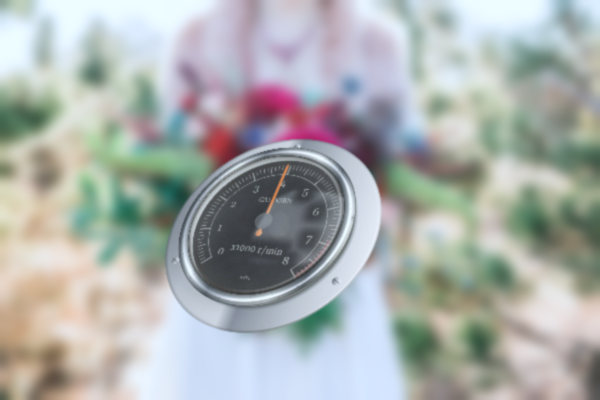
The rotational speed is rpm 4000
